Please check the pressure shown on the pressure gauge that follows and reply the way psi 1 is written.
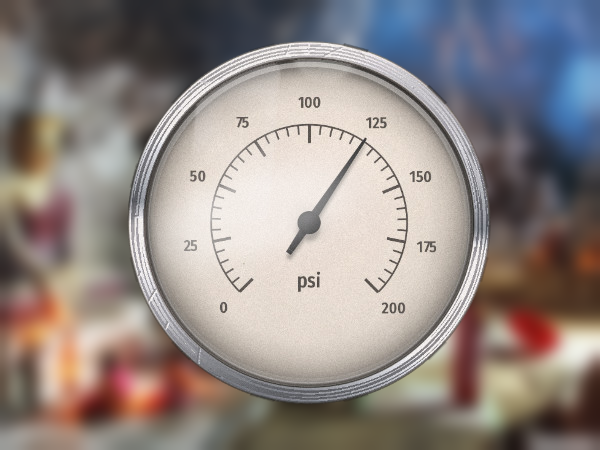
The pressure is psi 125
